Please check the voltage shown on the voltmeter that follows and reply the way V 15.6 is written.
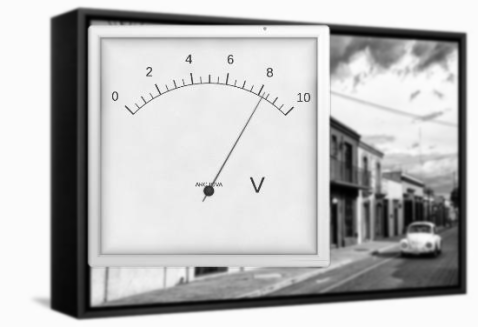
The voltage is V 8.25
